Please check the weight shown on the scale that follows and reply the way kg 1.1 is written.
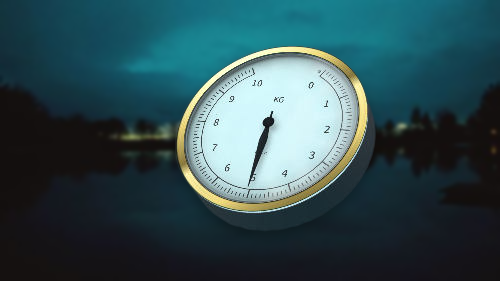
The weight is kg 5
